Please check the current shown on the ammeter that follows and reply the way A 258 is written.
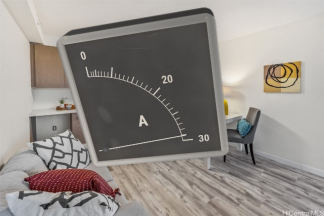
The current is A 29
